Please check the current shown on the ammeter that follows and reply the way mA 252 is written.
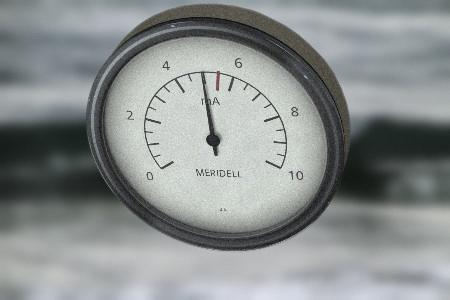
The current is mA 5
